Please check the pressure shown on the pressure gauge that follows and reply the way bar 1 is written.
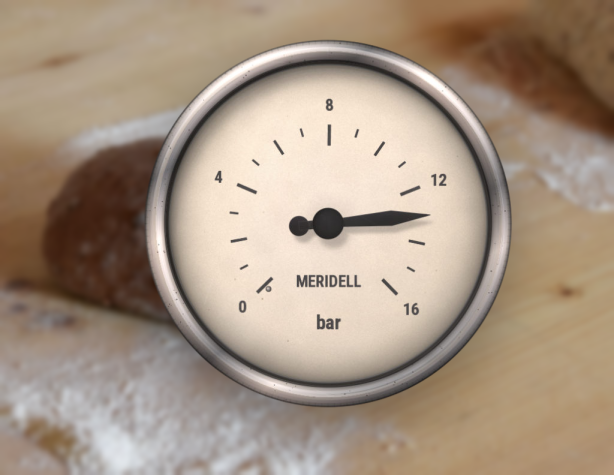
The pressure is bar 13
